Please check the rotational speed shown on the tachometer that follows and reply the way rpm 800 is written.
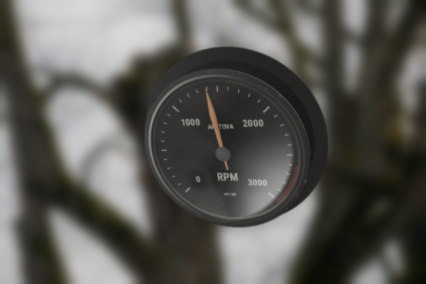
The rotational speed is rpm 1400
